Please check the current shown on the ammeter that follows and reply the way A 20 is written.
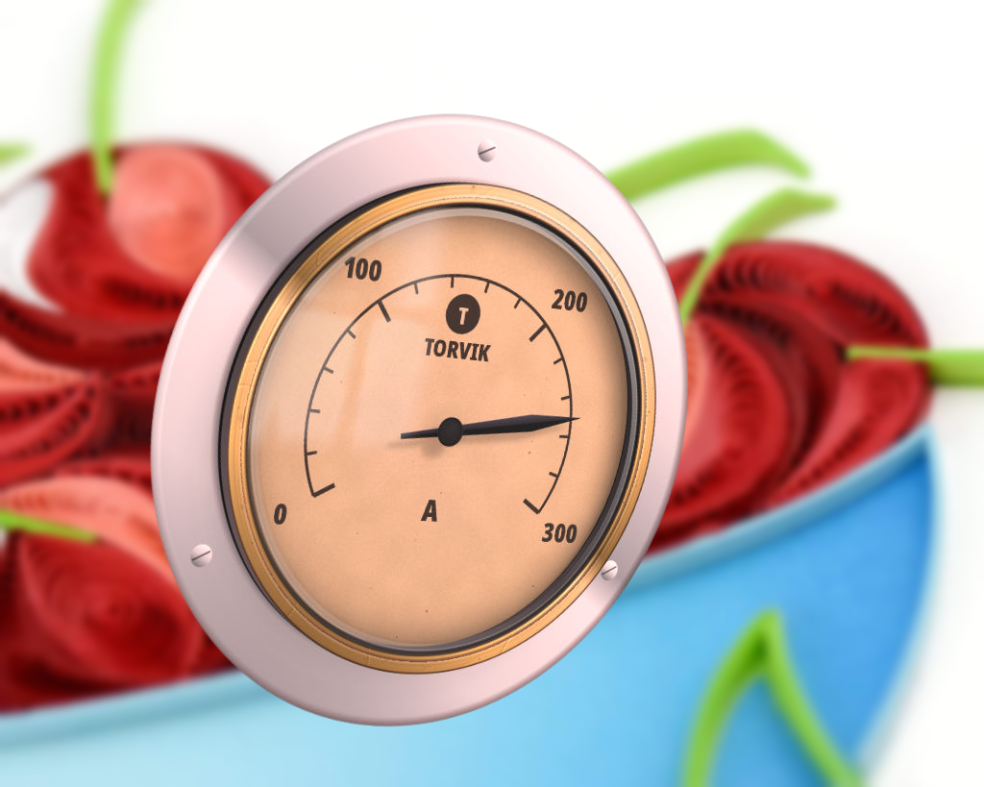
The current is A 250
